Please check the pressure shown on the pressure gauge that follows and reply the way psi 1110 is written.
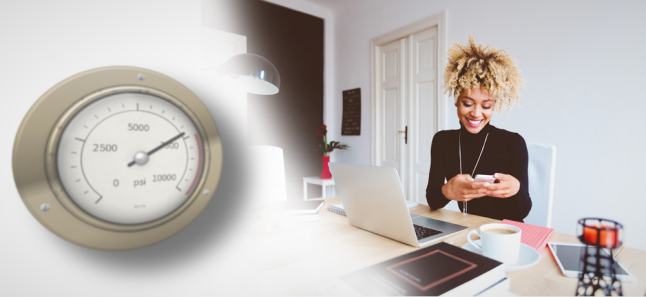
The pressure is psi 7250
